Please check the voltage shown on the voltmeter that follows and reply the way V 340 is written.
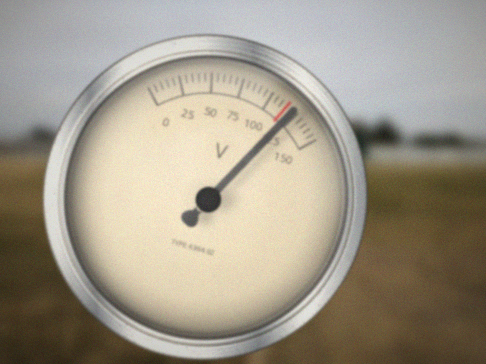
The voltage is V 120
